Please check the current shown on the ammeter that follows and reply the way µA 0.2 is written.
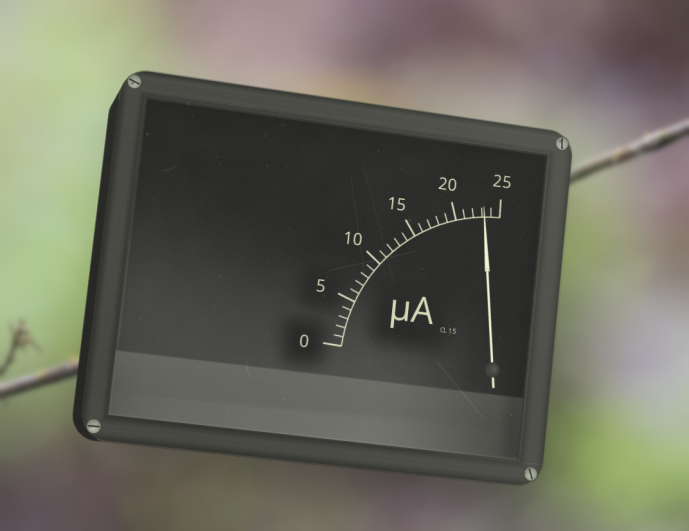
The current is µA 23
